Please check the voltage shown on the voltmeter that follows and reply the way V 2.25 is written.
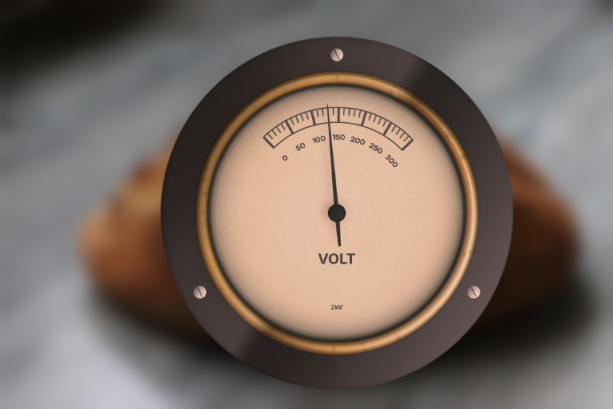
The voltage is V 130
